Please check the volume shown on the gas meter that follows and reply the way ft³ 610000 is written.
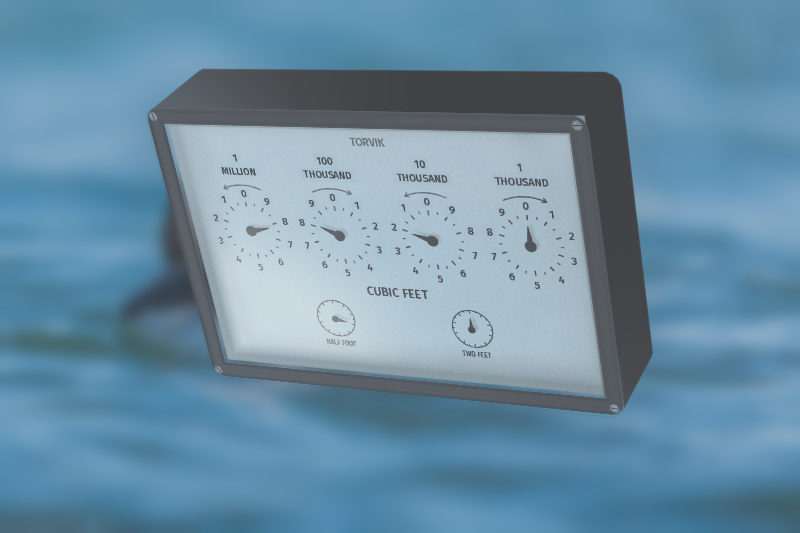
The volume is ft³ 782000
